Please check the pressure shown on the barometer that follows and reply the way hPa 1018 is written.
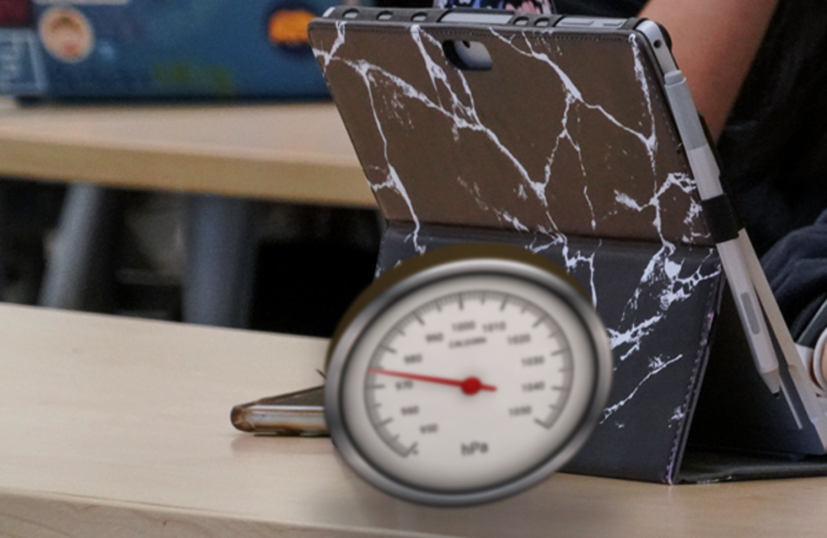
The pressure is hPa 975
